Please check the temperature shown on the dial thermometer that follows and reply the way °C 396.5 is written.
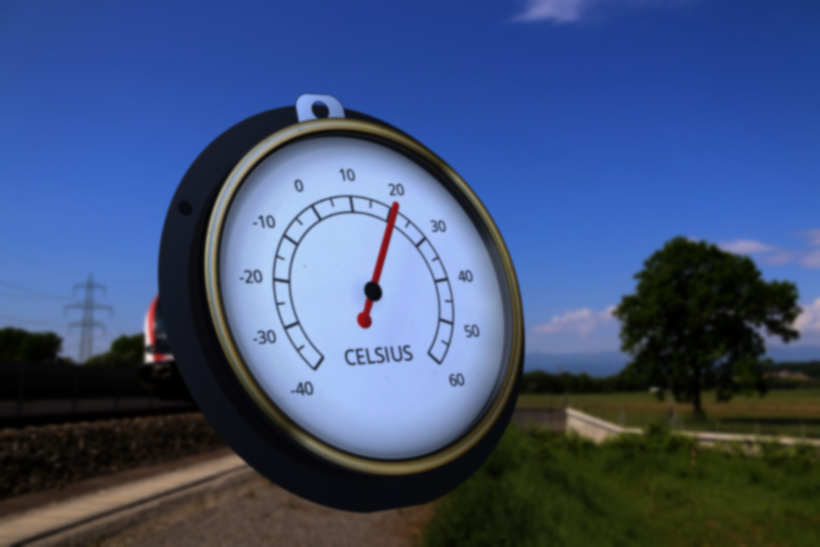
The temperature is °C 20
